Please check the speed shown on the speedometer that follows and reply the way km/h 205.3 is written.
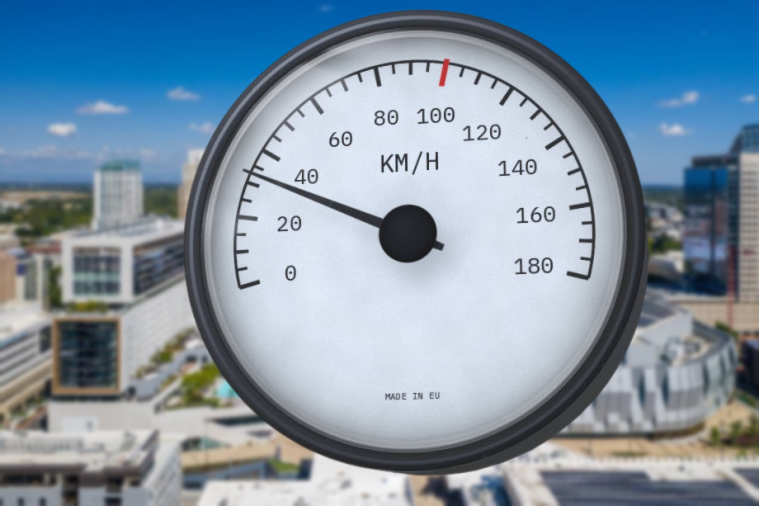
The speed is km/h 32.5
